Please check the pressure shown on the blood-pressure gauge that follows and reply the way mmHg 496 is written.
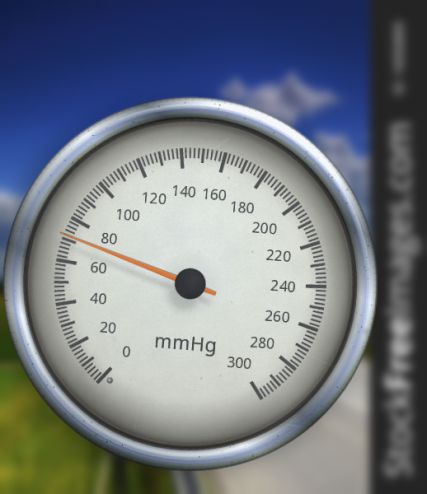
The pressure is mmHg 72
